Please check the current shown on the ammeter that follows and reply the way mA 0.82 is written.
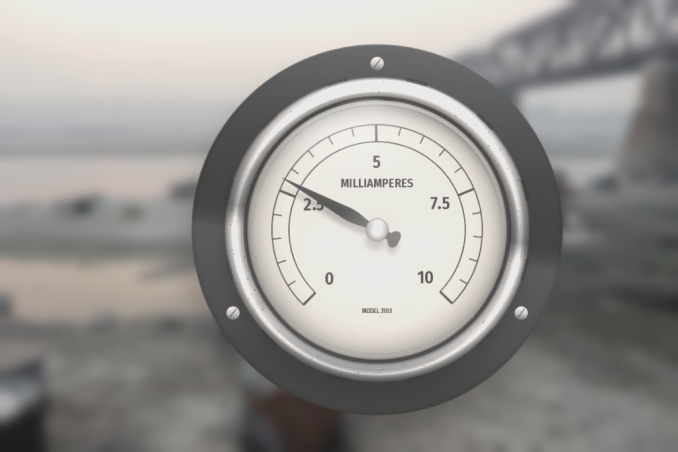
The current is mA 2.75
